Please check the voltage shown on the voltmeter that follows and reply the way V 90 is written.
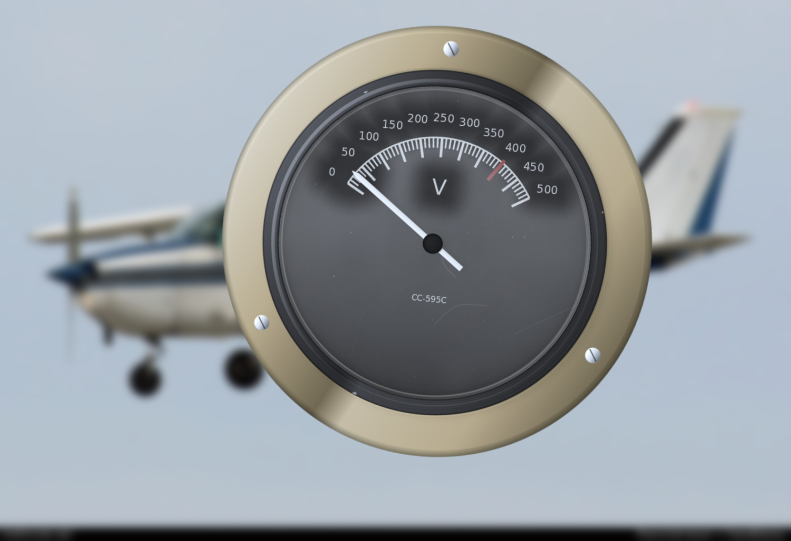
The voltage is V 30
